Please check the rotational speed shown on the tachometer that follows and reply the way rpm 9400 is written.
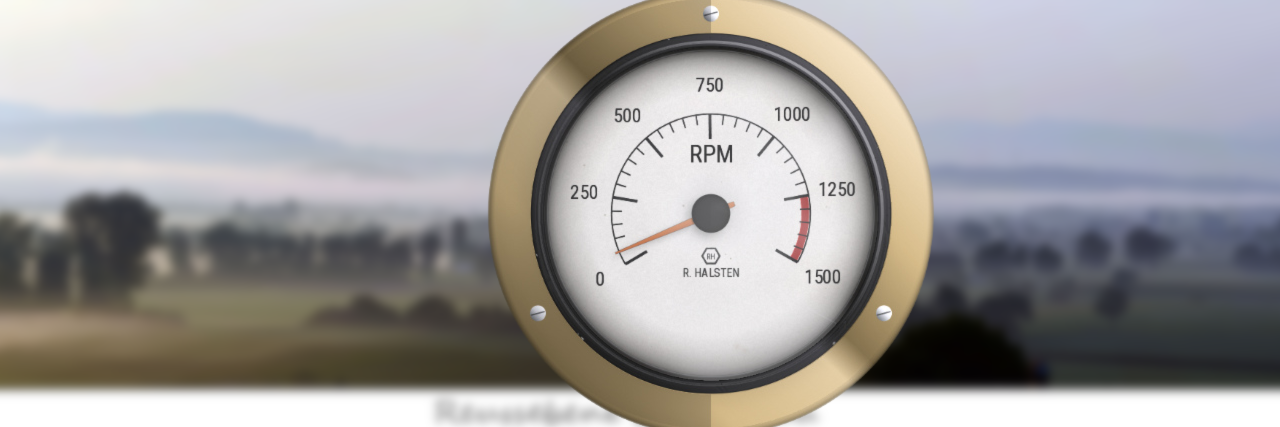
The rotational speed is rpm 50
